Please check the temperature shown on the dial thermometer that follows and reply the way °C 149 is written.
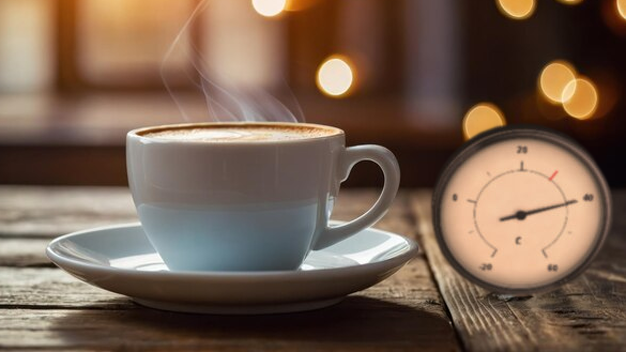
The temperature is °C 40
